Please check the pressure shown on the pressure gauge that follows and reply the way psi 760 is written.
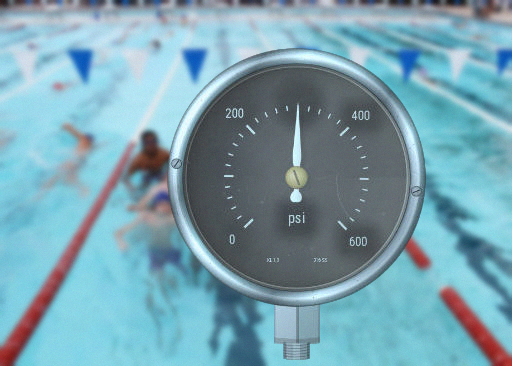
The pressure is psi 300
